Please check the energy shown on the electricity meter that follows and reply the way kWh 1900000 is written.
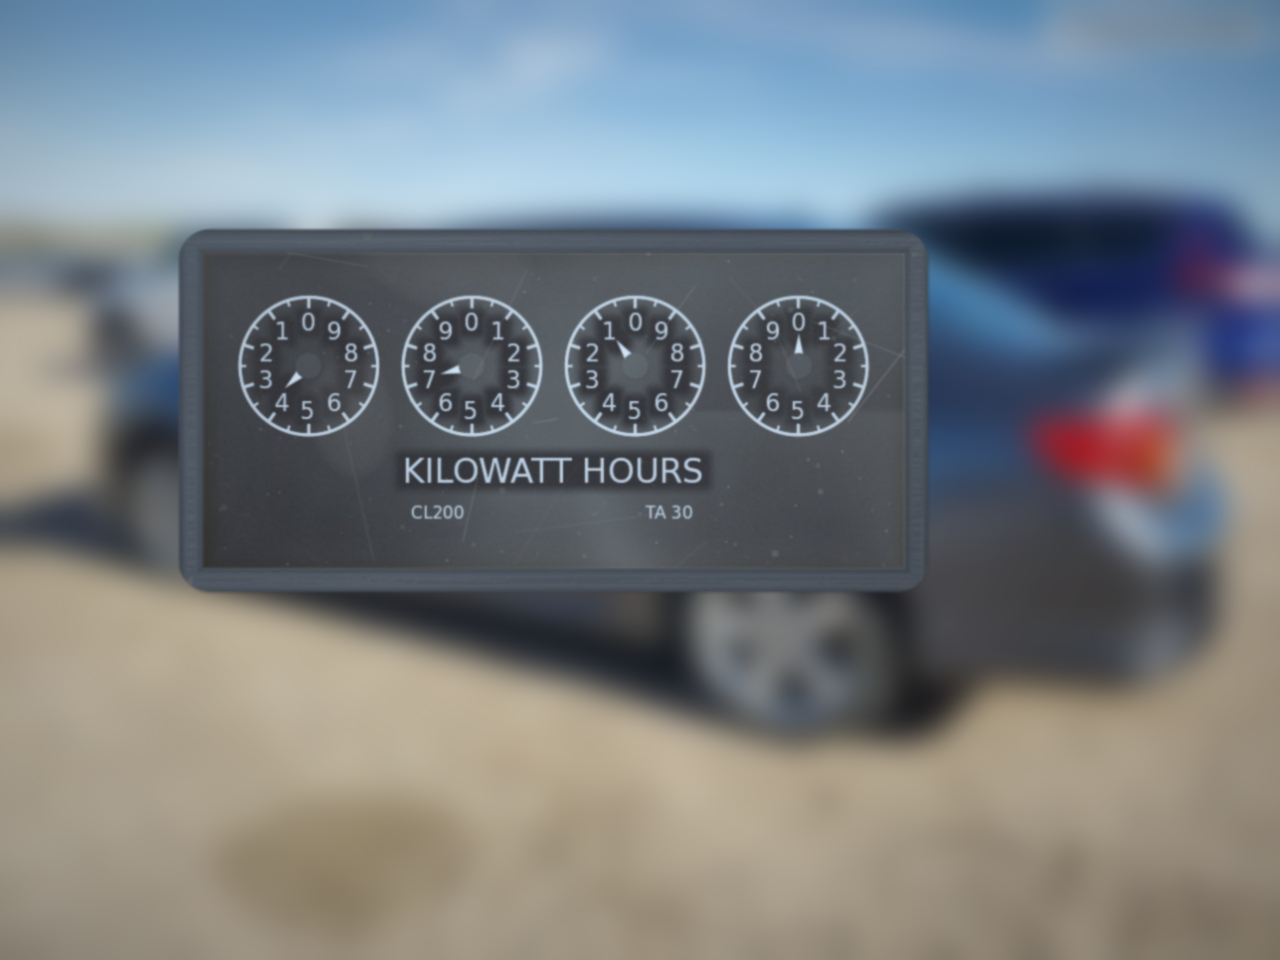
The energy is kWh 3710
